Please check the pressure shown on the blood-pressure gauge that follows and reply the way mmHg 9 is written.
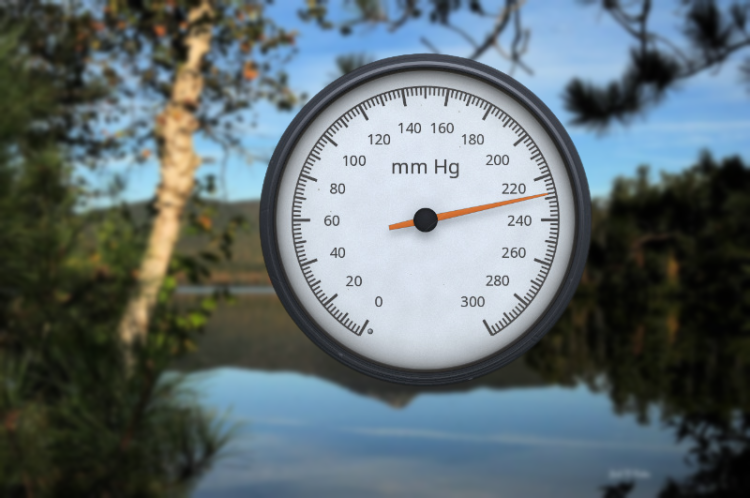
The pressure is mmHg 228
